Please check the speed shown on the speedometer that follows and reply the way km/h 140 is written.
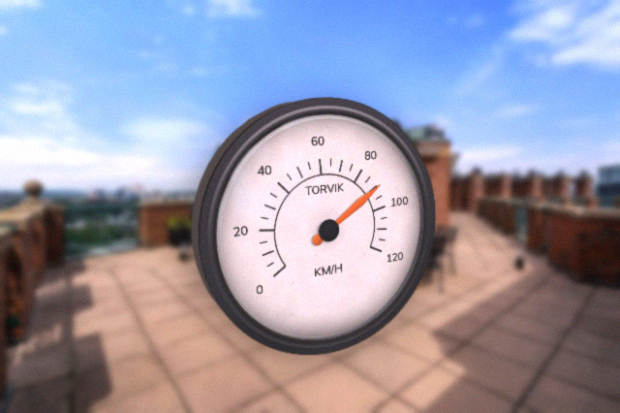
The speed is km/h 90
